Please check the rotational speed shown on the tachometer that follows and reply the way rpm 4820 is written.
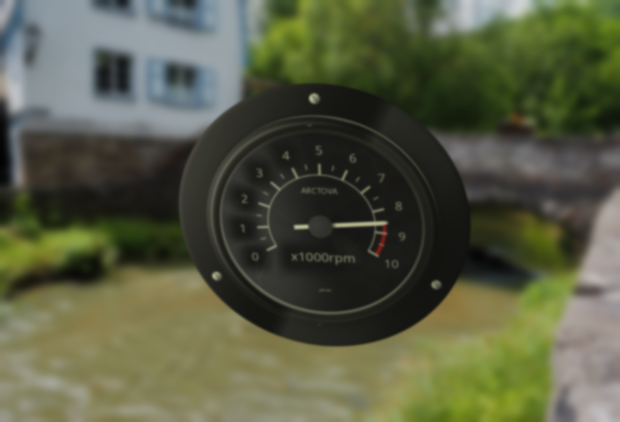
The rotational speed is rpm 8500
